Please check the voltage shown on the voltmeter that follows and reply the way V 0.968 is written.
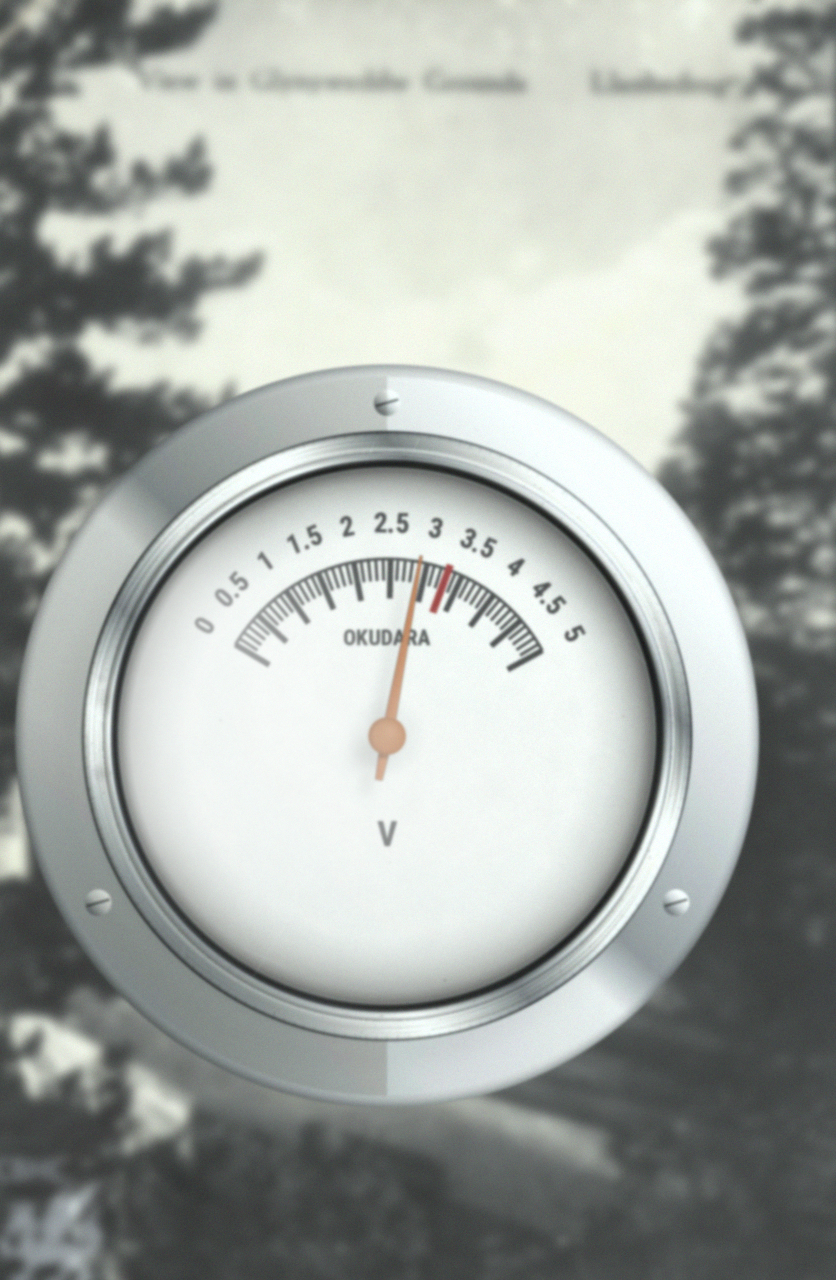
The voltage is V 2.9
